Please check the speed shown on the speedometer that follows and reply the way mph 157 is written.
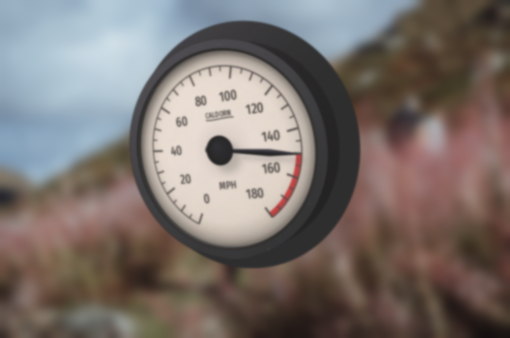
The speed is mph 150
